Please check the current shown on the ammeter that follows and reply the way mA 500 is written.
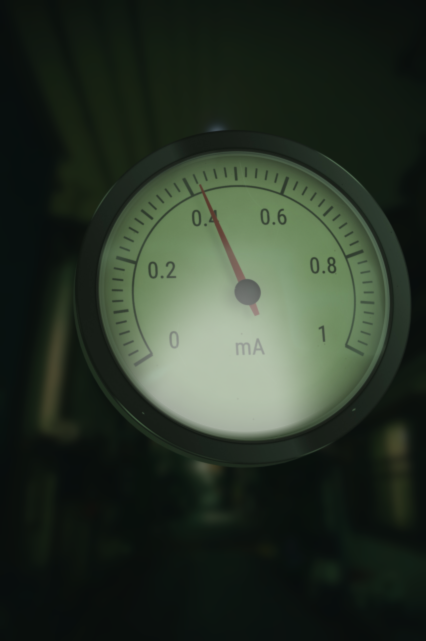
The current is mA 0.42
